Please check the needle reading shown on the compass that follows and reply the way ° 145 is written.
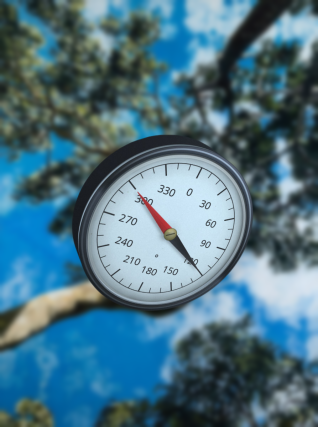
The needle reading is ° 300
